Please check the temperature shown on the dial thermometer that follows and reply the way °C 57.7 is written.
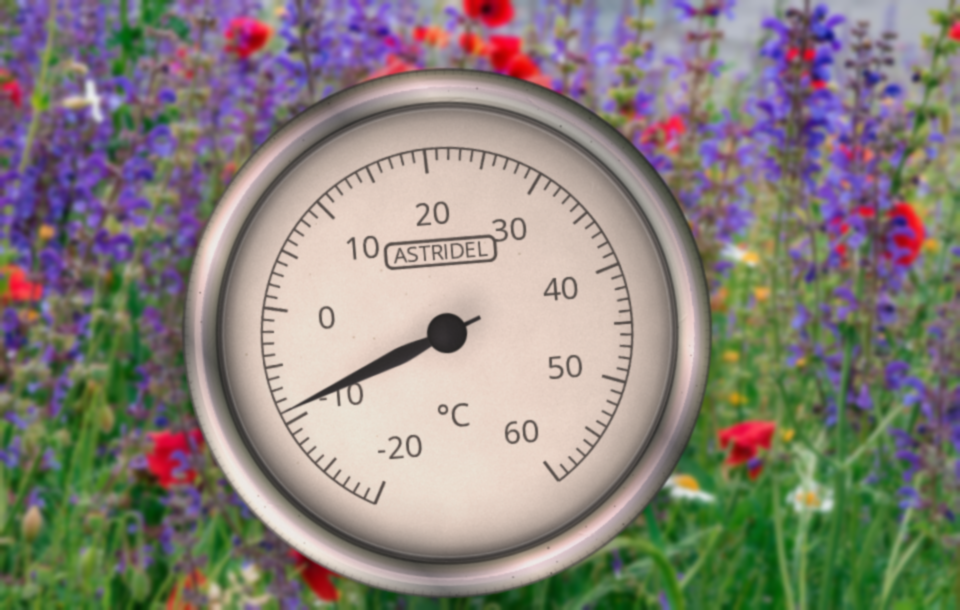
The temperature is °C -9
